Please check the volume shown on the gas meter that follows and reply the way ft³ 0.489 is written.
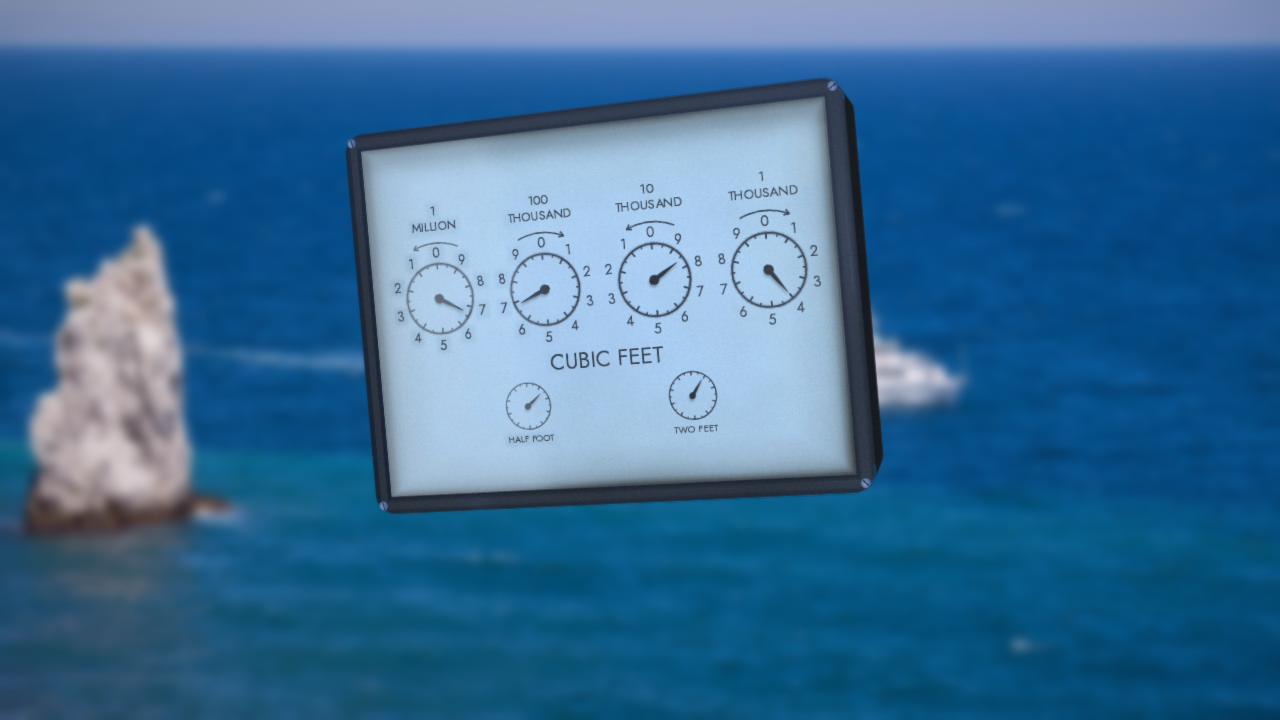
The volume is ft³ 668400
